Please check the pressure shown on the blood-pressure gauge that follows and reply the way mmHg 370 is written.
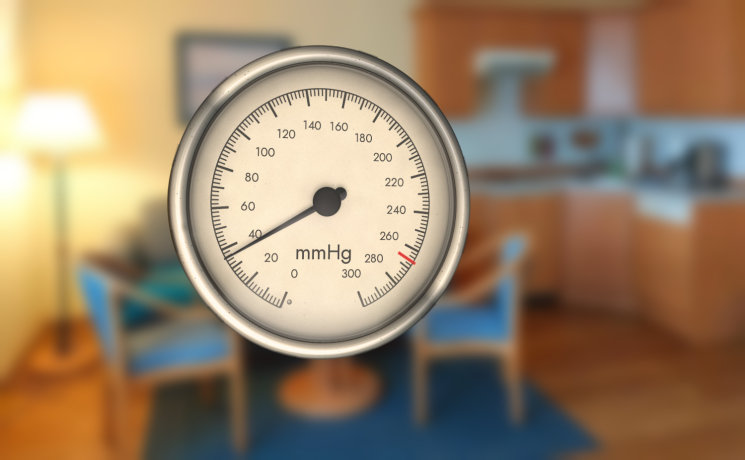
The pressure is mmHg 36
